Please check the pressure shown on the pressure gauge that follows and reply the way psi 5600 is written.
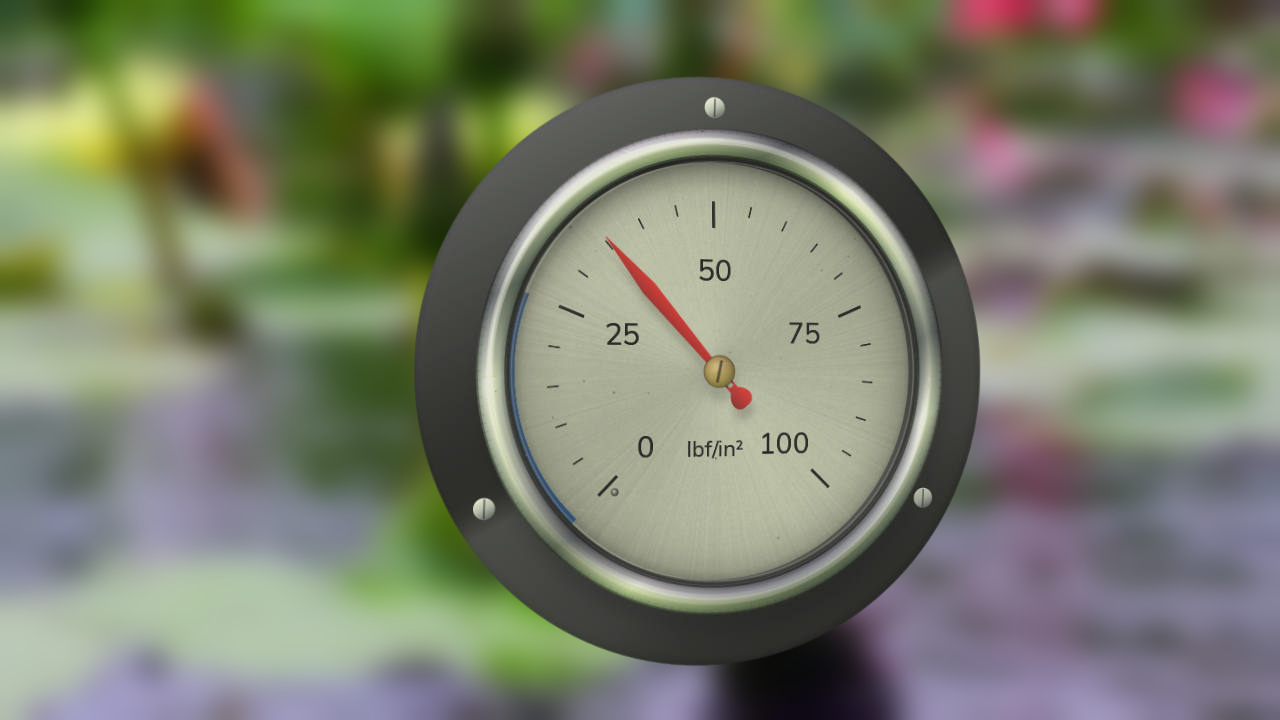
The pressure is psi 35
